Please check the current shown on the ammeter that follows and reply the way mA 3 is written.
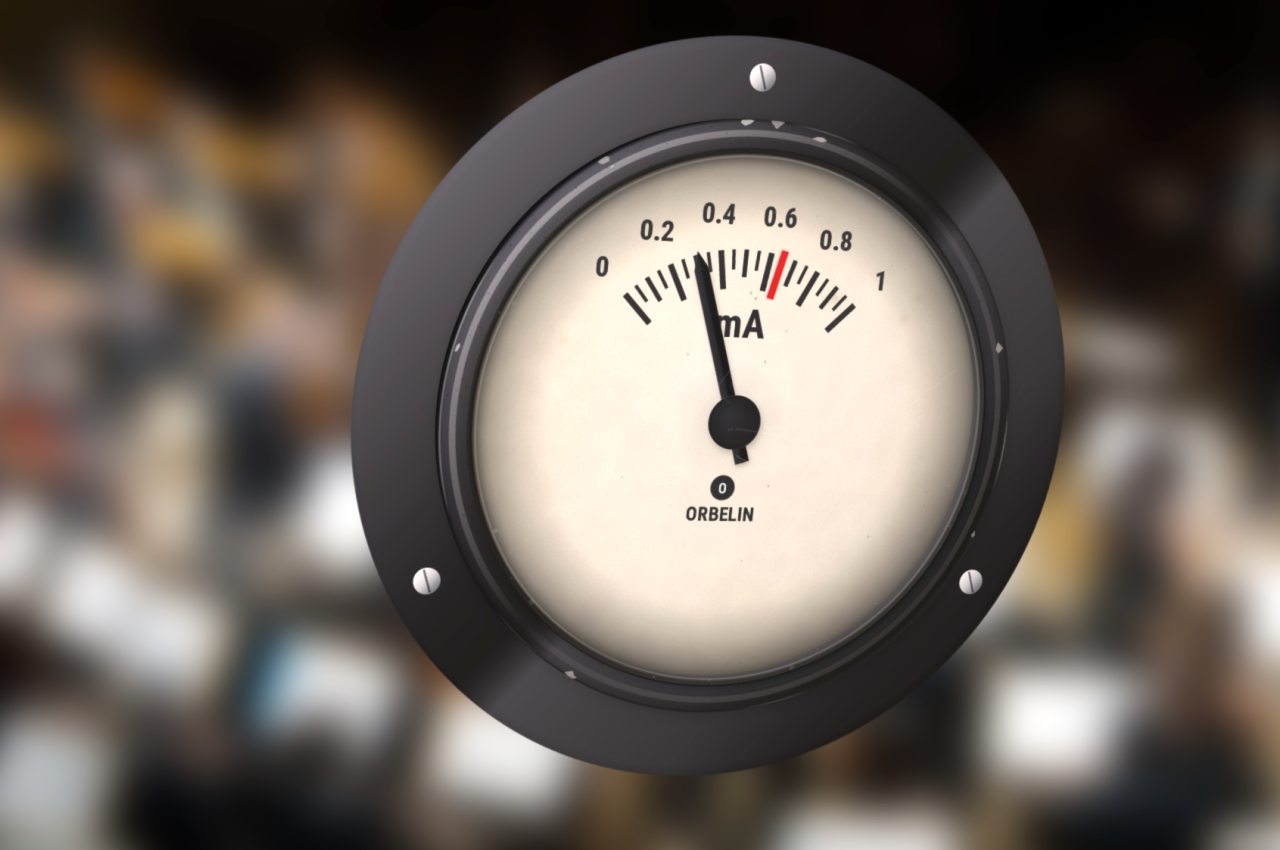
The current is mA 0.3
